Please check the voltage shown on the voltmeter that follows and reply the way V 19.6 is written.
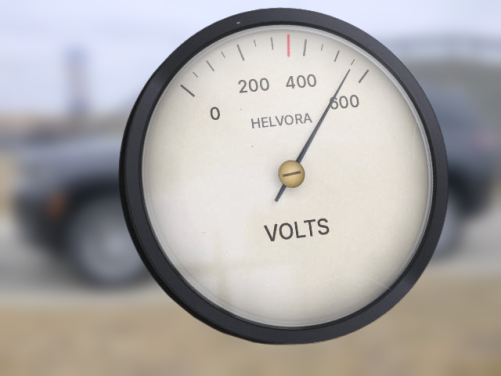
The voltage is V 550
